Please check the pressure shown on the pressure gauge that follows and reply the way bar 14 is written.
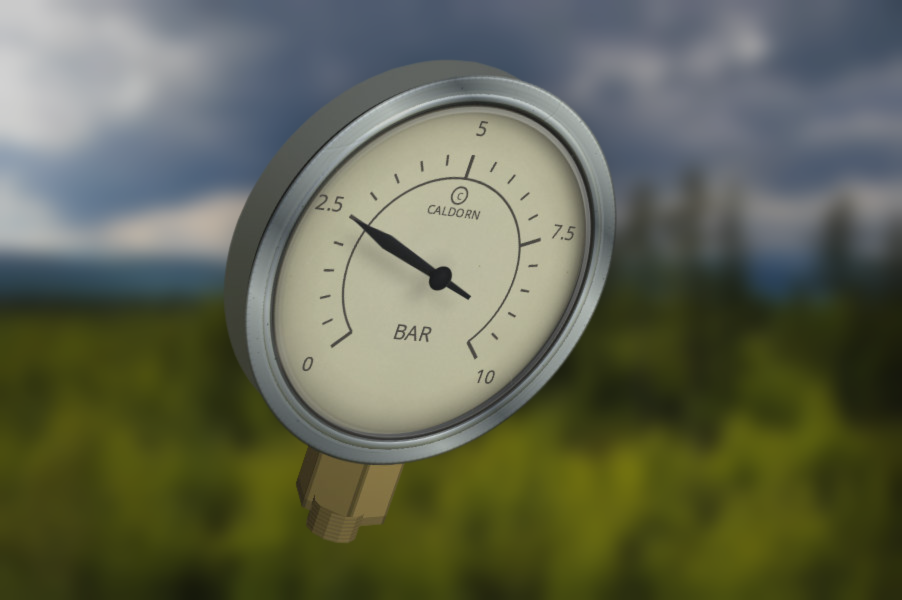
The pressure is bar 2.5
